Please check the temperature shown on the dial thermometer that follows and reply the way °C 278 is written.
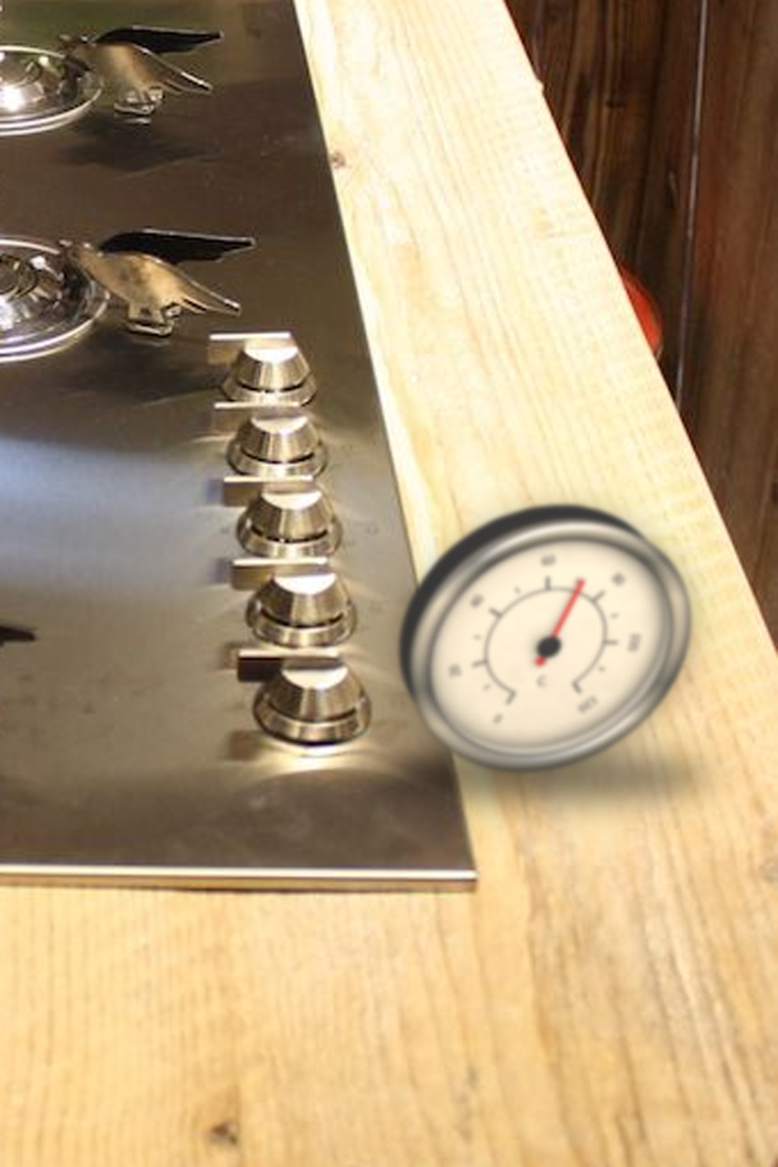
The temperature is °C 70
